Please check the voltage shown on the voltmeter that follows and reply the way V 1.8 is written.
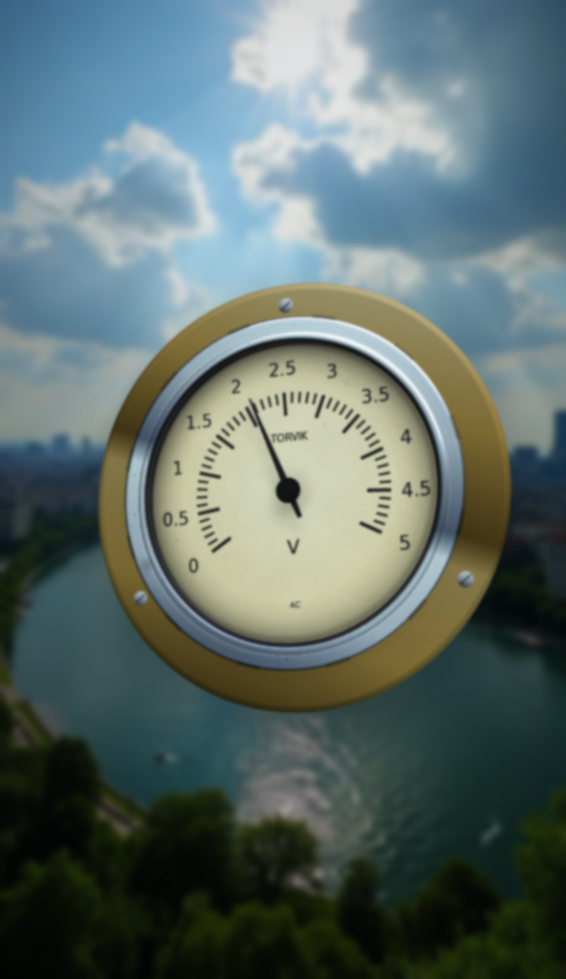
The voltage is V 2.1
